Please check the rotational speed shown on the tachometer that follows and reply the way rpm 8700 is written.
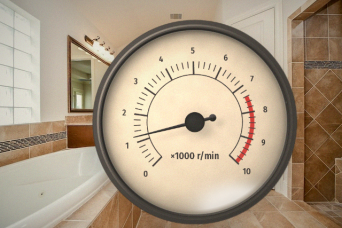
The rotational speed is rpm 1200
